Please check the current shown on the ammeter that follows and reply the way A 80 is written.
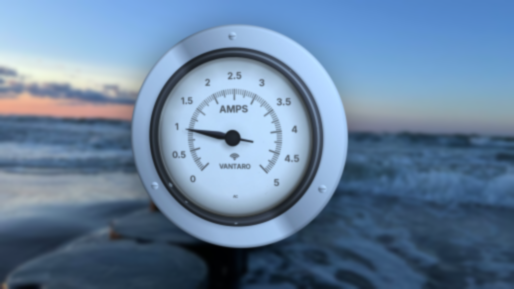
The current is A 1
